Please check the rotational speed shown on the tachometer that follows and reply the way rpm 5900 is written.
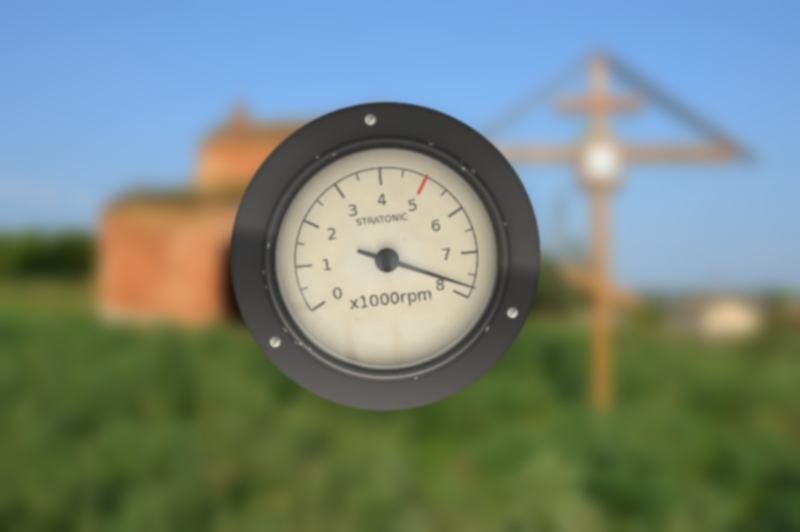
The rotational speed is rpm 7750
